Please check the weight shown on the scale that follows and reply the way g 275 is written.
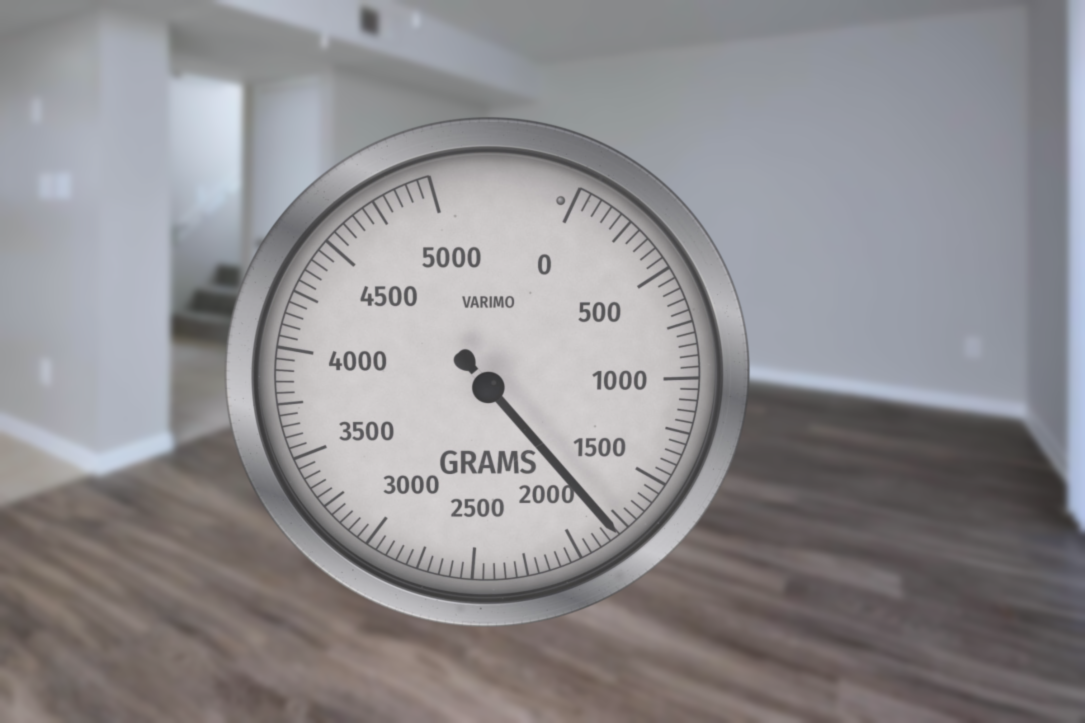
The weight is g 1800
